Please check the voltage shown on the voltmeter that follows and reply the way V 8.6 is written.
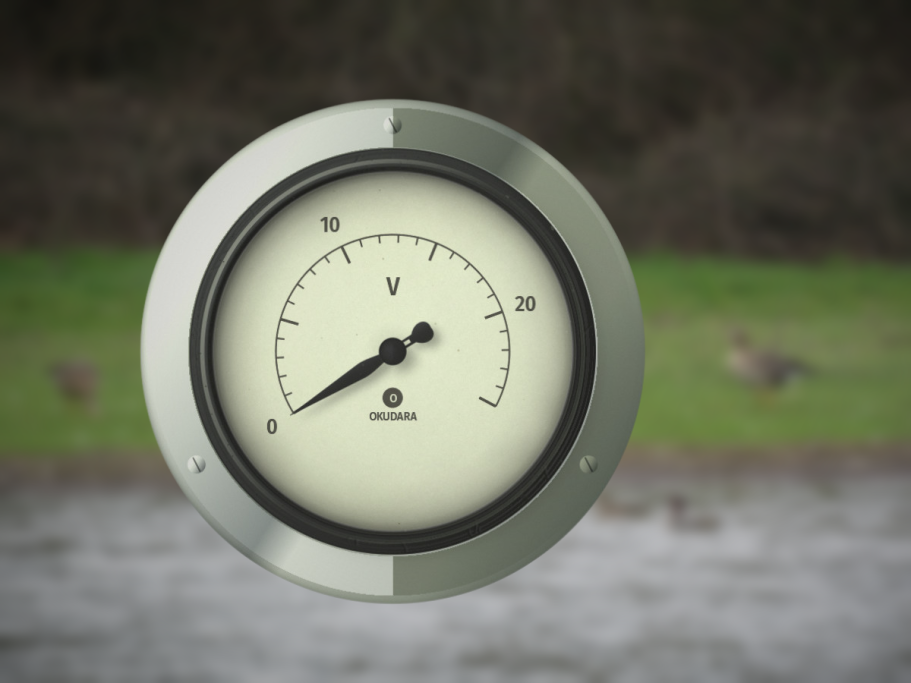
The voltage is V 0
